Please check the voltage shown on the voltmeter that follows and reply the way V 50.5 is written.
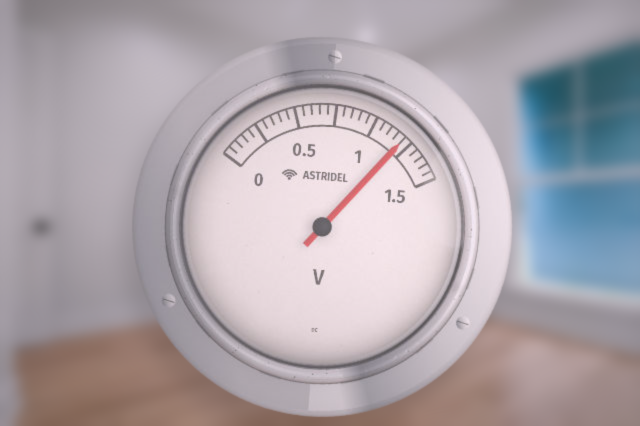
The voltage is V 1.2
